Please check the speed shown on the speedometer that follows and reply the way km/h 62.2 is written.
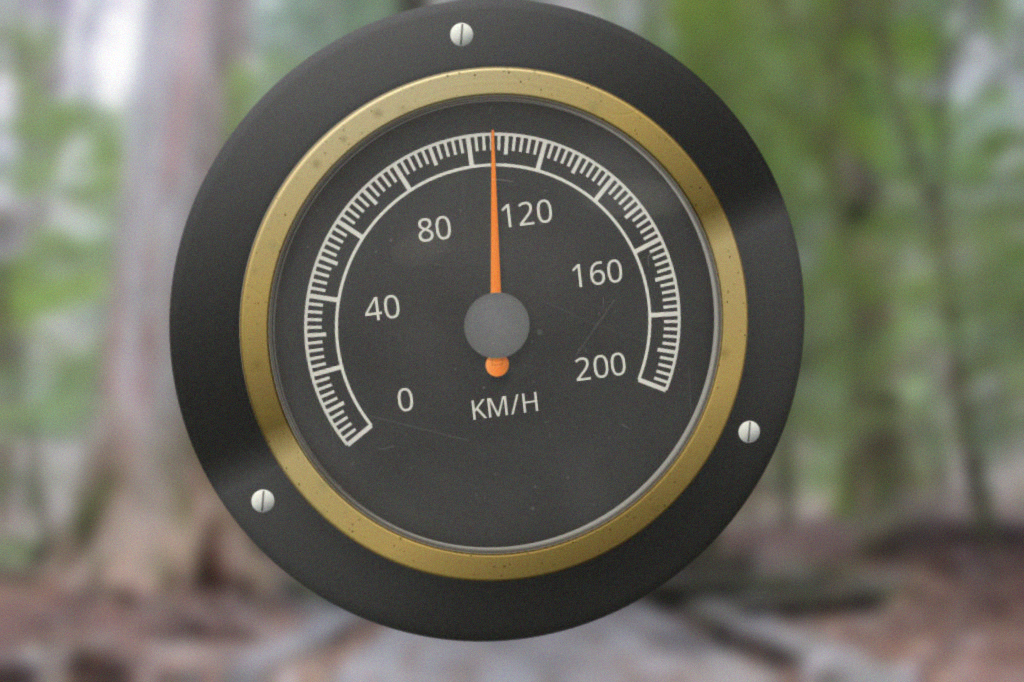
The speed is km/h 106
